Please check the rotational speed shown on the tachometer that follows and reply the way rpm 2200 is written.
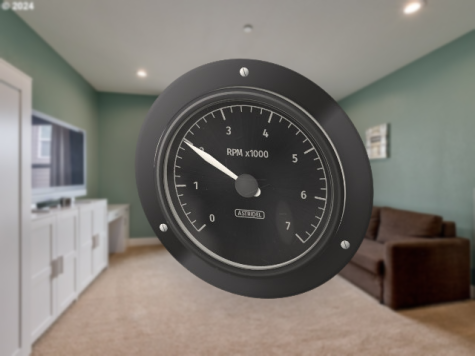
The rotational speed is rpm 2000
